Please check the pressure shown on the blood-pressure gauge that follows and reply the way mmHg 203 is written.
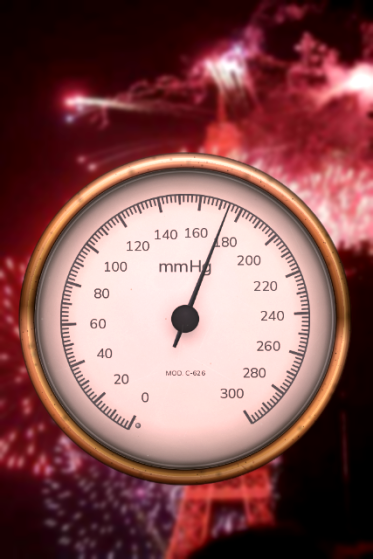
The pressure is mmHg 174
